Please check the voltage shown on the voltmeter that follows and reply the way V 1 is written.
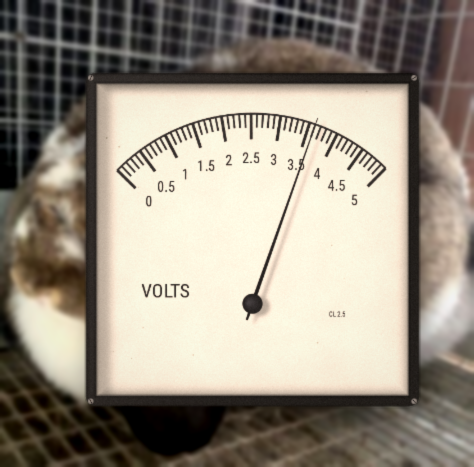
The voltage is V 3.6
